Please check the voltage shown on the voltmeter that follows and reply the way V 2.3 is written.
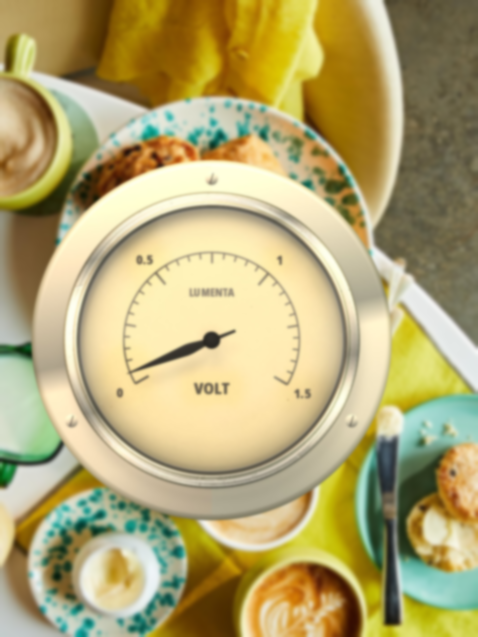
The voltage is V 0.05
